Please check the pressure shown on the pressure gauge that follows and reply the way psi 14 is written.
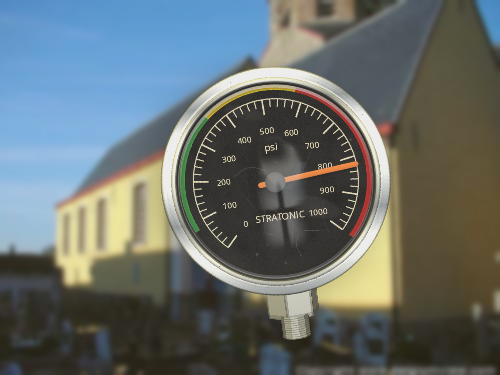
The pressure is psi 820
